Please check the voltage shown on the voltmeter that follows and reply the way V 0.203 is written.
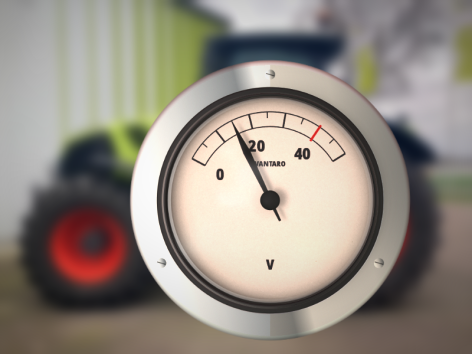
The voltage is V 15
